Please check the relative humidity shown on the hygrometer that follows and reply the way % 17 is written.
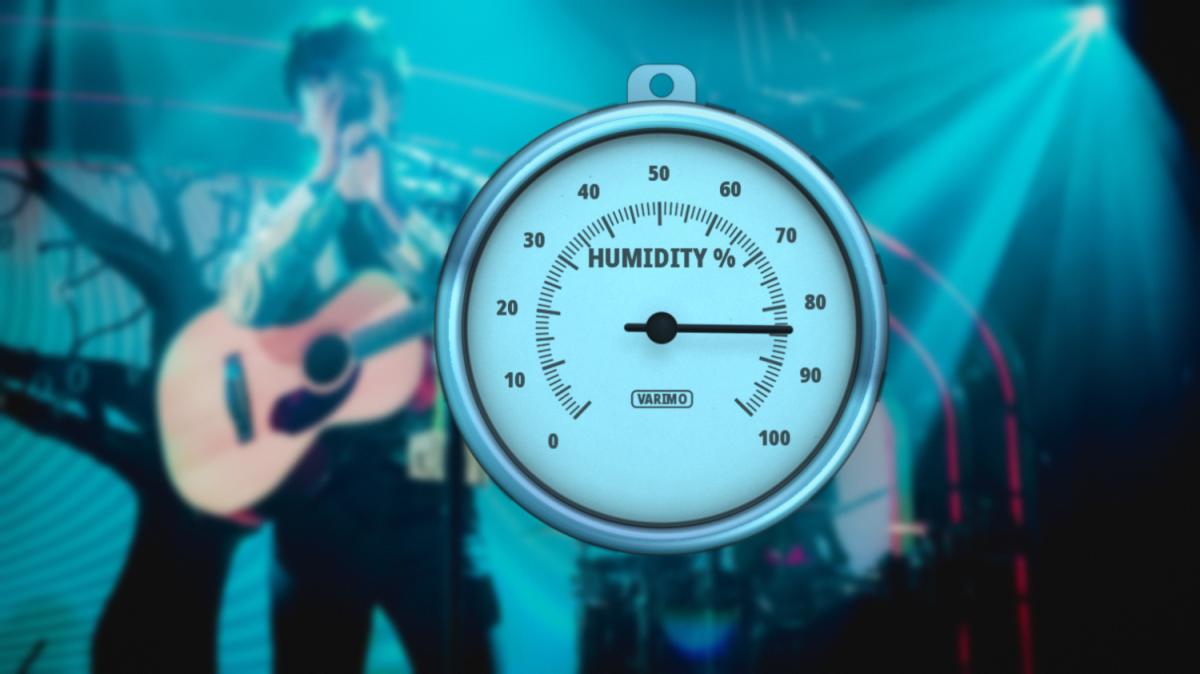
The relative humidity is % 84
